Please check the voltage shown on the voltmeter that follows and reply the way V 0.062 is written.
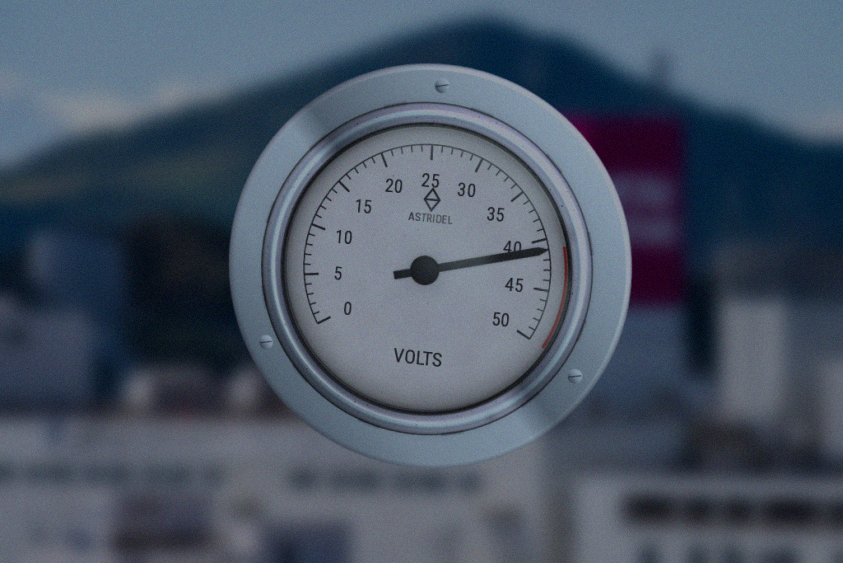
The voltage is V 41
